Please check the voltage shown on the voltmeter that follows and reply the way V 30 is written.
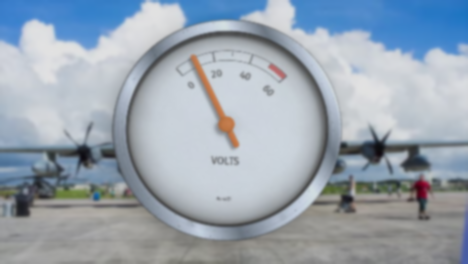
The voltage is V 10
